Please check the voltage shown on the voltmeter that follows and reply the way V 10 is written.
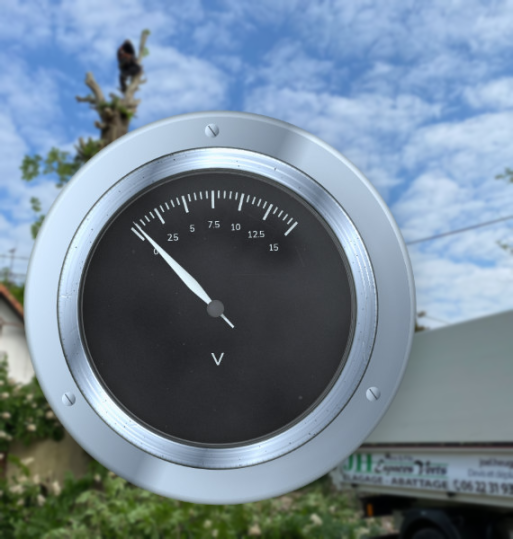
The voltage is V 0.5
